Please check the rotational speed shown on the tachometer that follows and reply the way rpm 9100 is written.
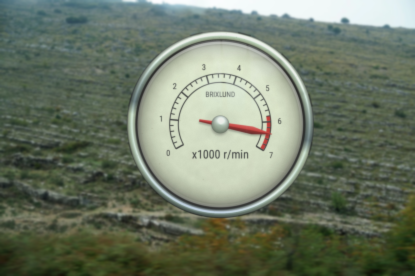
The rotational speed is rpm 6400
